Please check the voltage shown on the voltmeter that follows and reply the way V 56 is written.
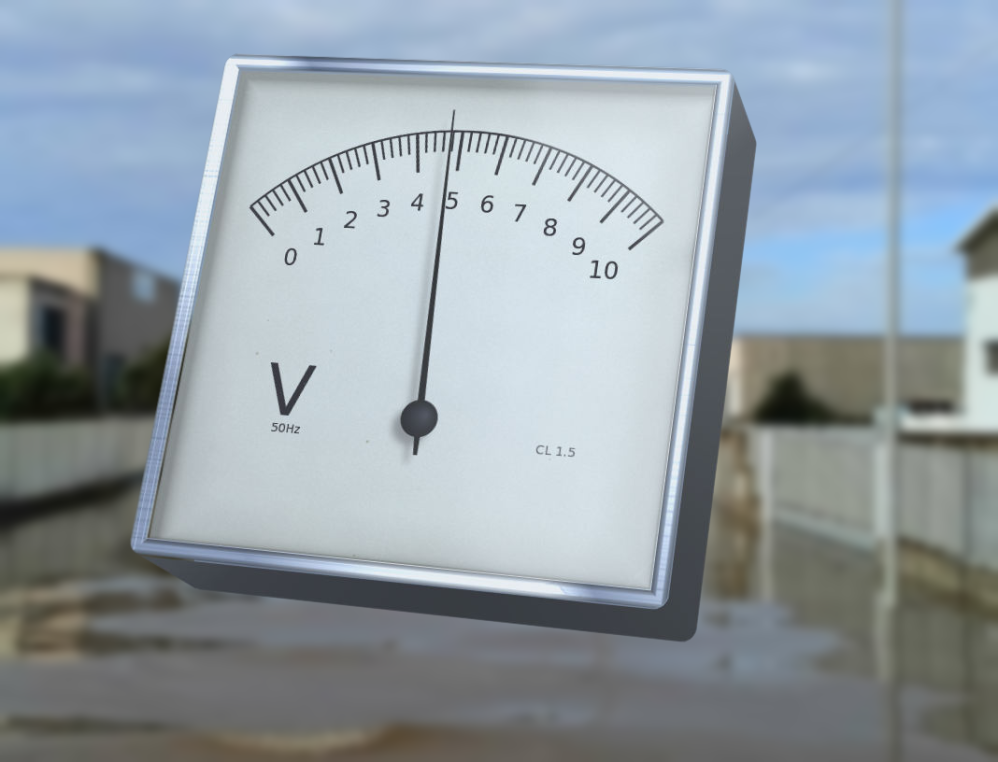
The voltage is V 4.8
